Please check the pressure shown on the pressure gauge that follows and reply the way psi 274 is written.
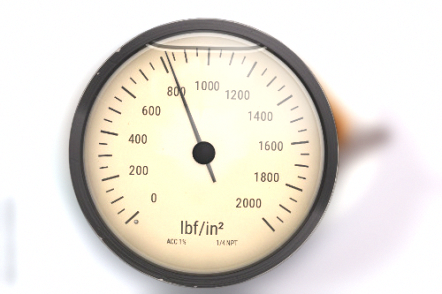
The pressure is psi 825
